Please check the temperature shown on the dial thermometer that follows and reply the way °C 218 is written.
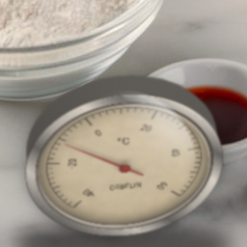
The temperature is °C -10
